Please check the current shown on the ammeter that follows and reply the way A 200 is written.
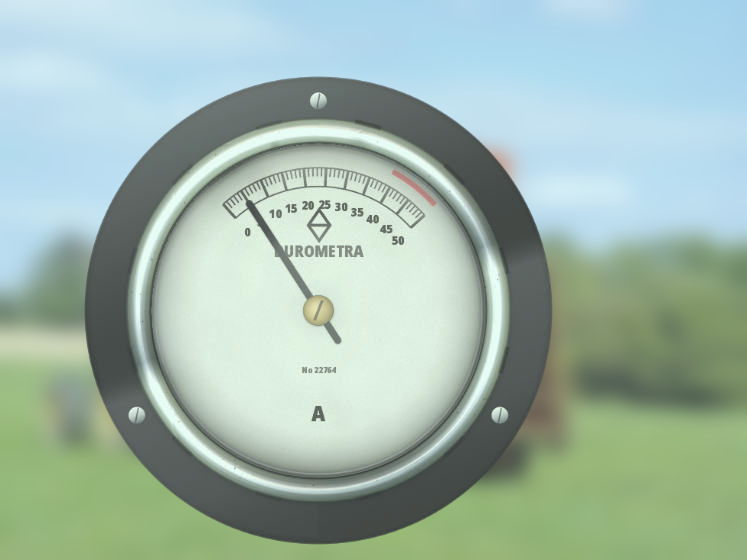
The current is A 5
